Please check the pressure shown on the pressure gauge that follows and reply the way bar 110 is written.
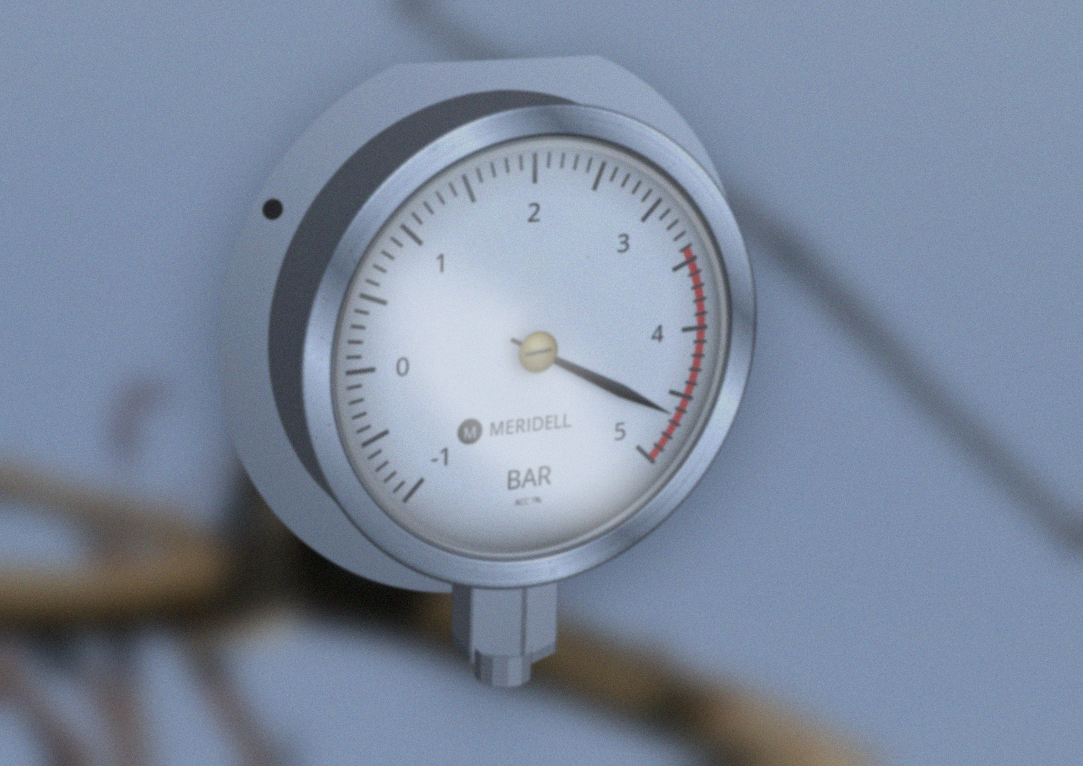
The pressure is bar 4.65
